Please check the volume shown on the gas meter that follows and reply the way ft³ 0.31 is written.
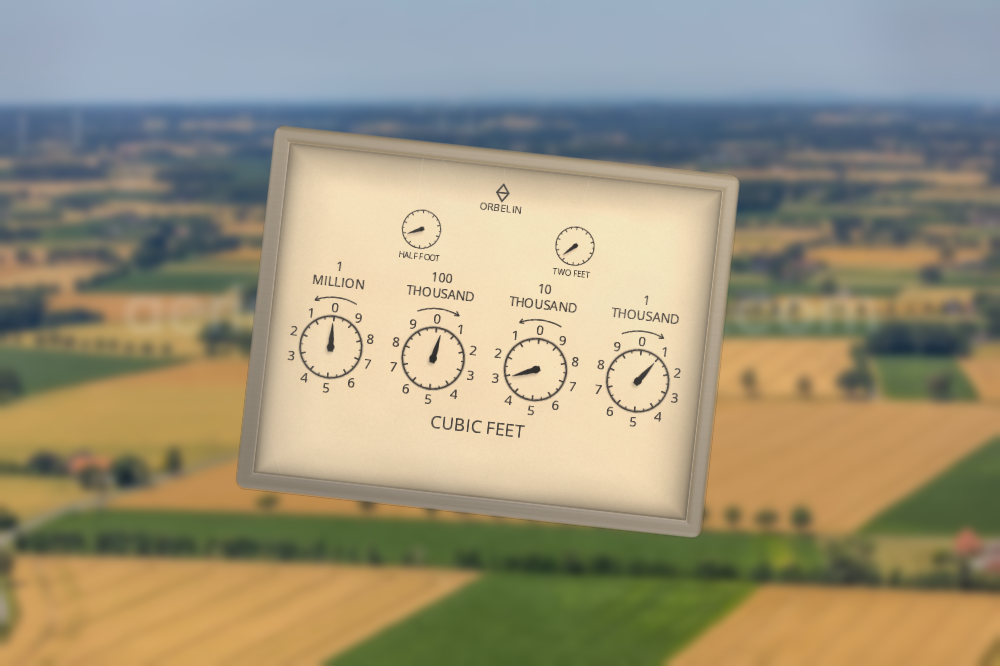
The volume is ft³ 3100
